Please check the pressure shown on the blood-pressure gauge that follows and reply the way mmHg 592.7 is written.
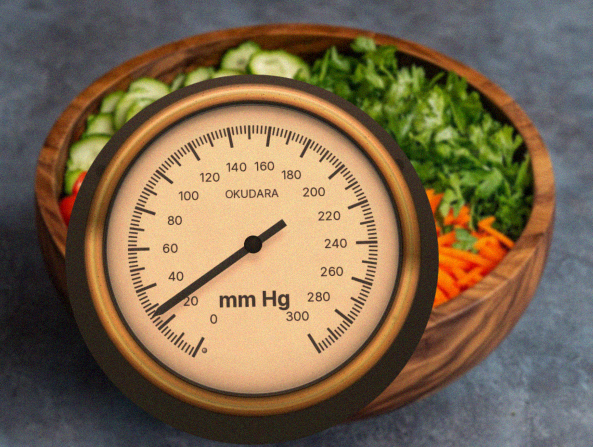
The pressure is mmHg 26
